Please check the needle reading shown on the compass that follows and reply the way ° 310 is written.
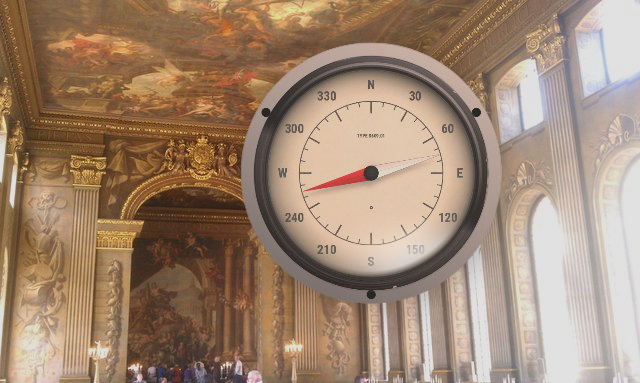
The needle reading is ° 255
